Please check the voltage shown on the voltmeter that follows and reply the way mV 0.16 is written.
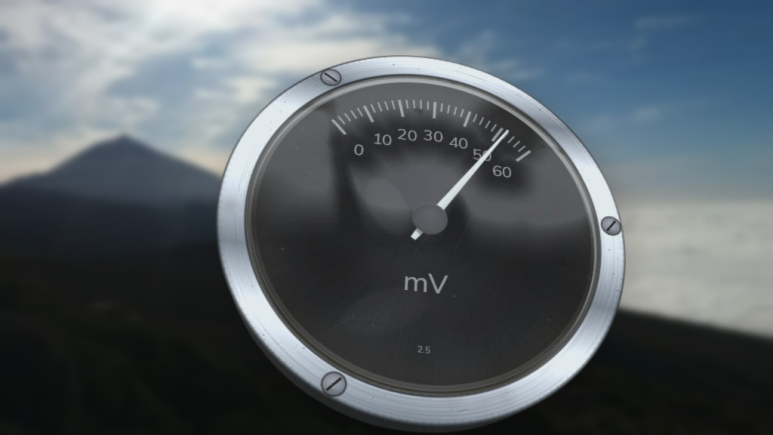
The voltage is mV 52
